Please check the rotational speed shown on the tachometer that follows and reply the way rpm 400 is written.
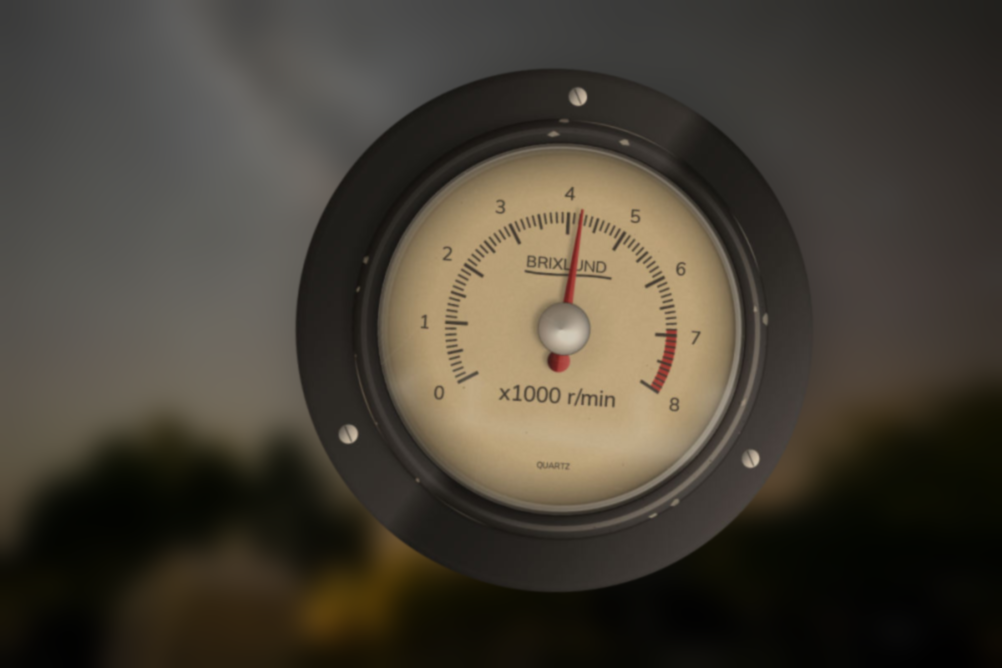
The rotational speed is rpm 4200
